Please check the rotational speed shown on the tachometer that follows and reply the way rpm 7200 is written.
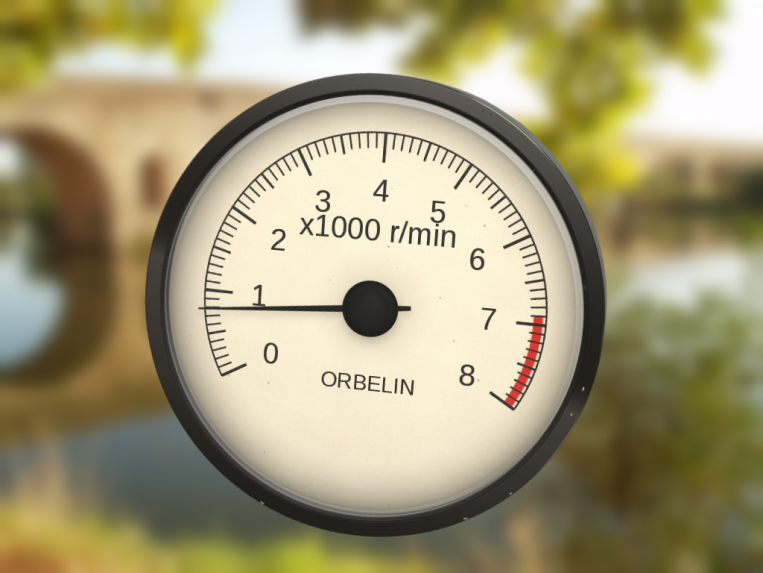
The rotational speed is rpm 800
